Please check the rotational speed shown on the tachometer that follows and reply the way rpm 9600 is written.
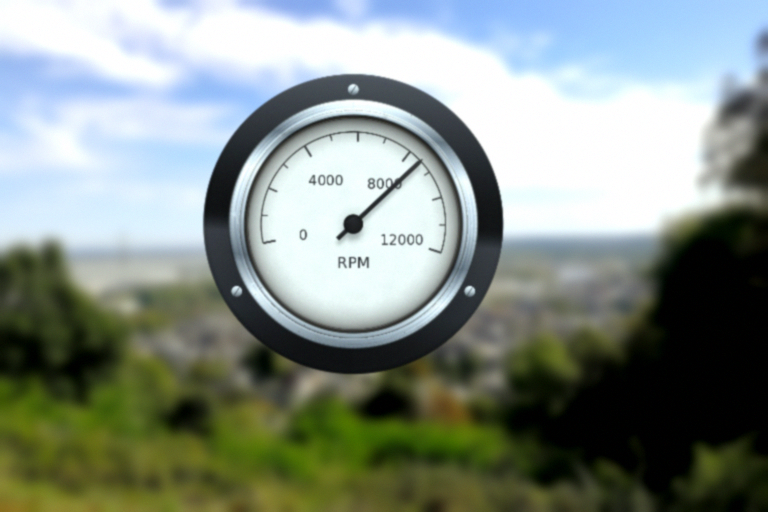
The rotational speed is rpm 8500
